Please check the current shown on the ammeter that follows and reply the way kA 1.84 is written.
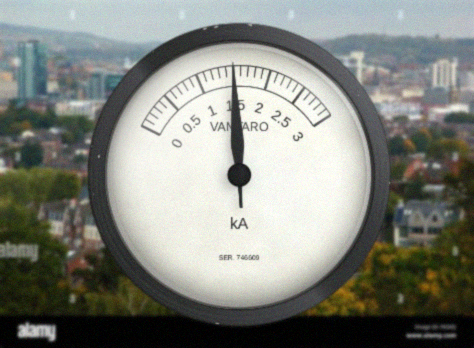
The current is kA 1.5
